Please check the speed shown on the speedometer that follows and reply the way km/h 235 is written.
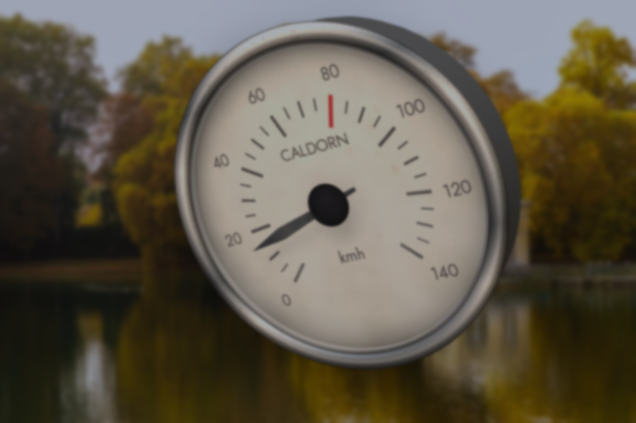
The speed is km/h 15
